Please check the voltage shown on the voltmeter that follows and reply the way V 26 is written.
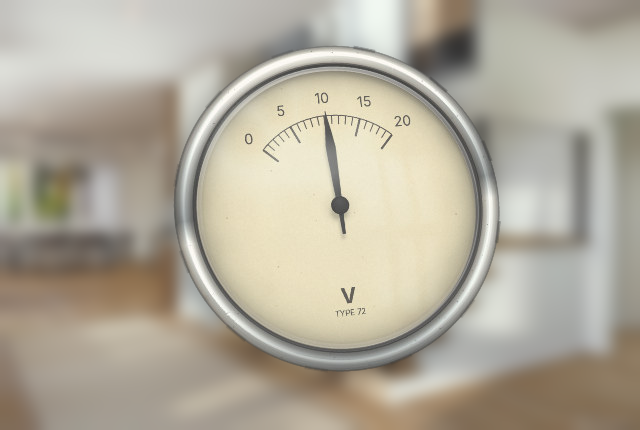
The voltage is V 10
